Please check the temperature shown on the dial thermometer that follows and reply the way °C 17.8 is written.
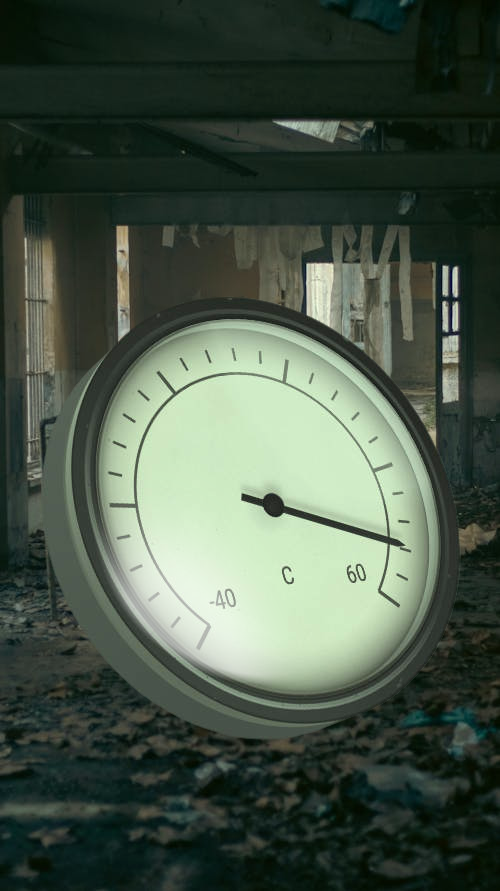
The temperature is °C 52
